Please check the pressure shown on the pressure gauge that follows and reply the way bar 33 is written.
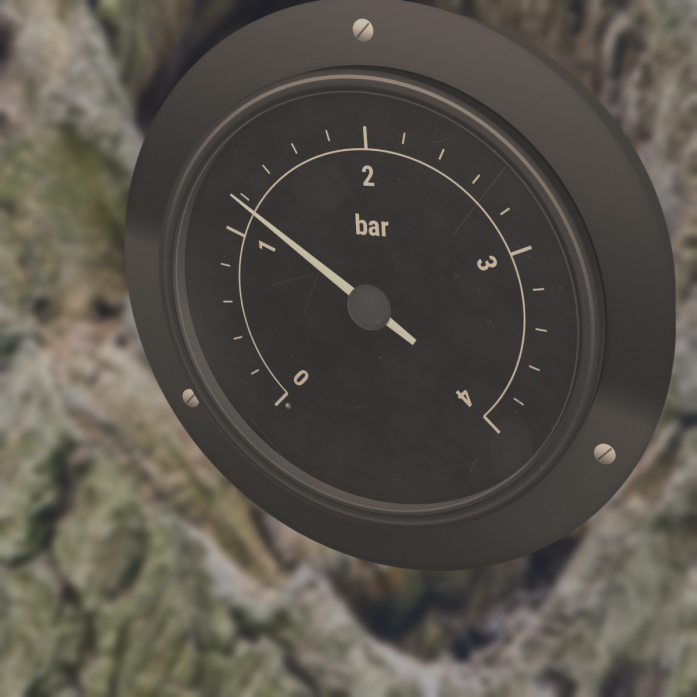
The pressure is bar 1.2
